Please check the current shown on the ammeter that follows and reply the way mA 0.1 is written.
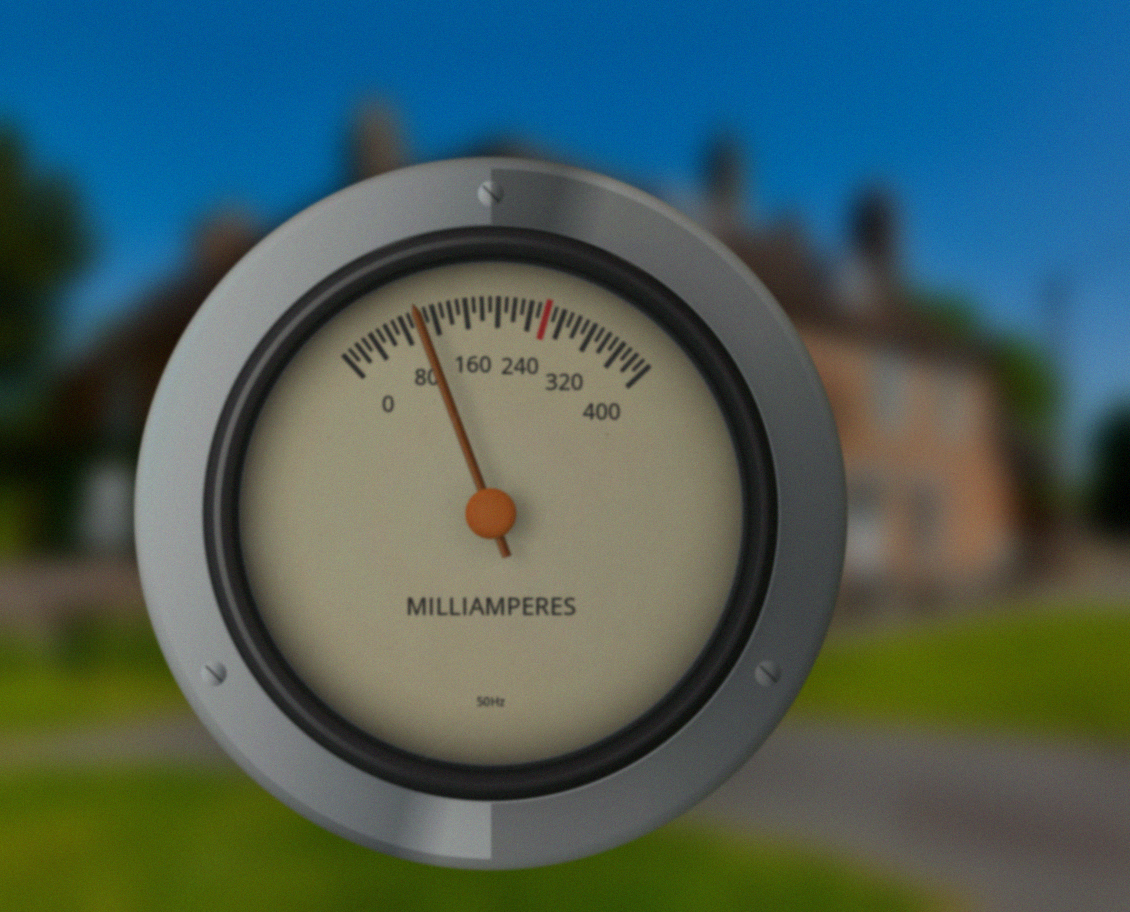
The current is mA 100
